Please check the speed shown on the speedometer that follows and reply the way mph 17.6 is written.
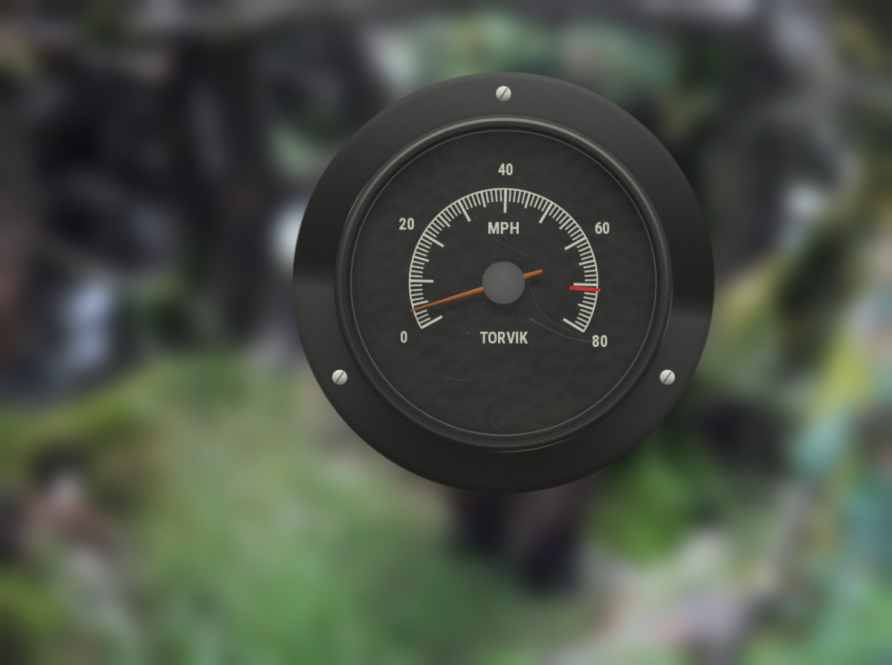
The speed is mph 4
